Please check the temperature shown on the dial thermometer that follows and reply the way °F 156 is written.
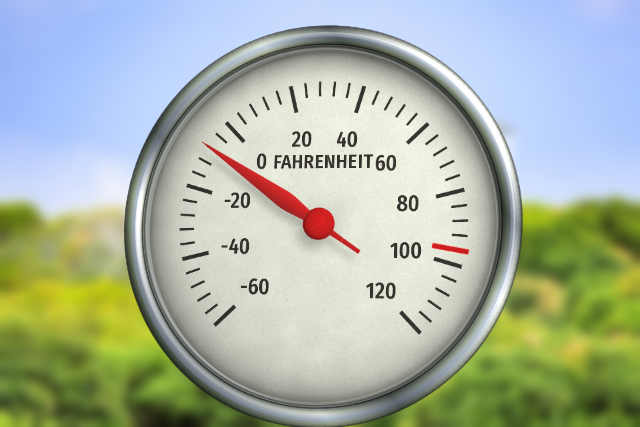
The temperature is °F -8
